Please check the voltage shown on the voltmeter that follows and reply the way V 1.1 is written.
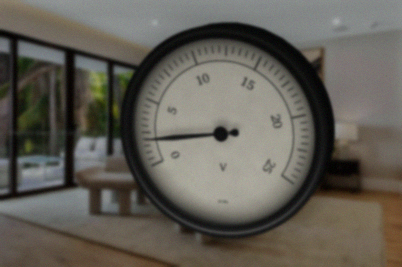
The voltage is V 2
